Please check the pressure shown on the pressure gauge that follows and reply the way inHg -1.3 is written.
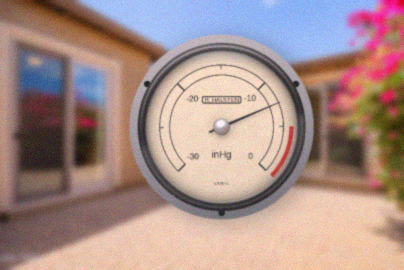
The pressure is inHg -7.5
